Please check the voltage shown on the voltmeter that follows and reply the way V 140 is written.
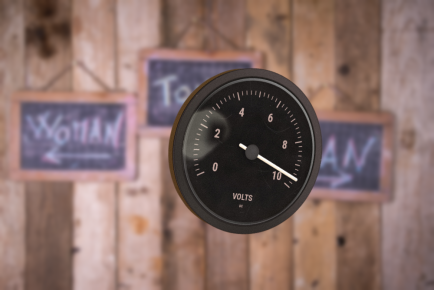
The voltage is V 9.6
